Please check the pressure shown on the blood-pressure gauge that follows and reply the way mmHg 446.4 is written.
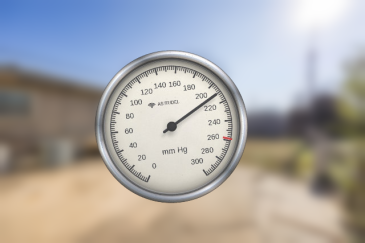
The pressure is mmHg 210
